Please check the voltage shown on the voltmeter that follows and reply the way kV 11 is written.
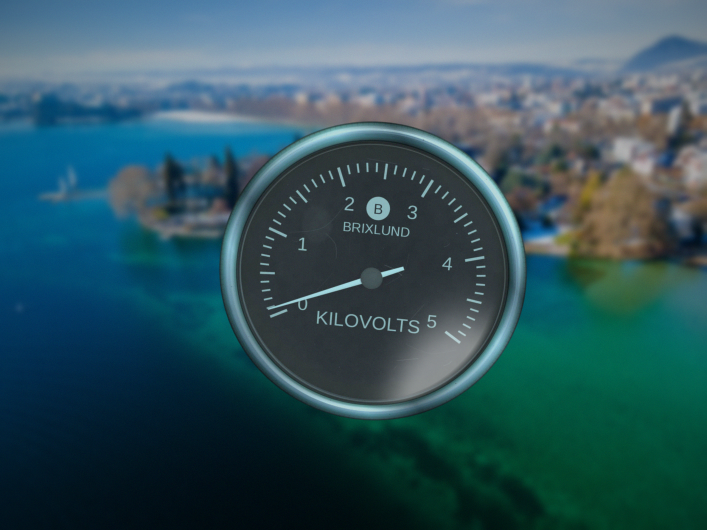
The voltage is kV 0.1
